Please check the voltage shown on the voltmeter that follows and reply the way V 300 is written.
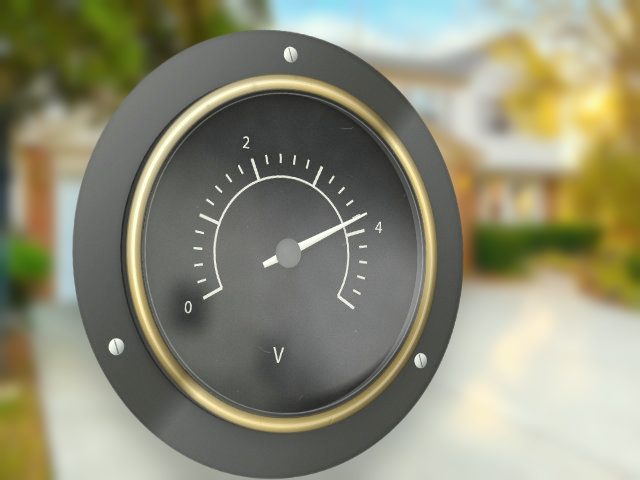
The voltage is V 3.8
